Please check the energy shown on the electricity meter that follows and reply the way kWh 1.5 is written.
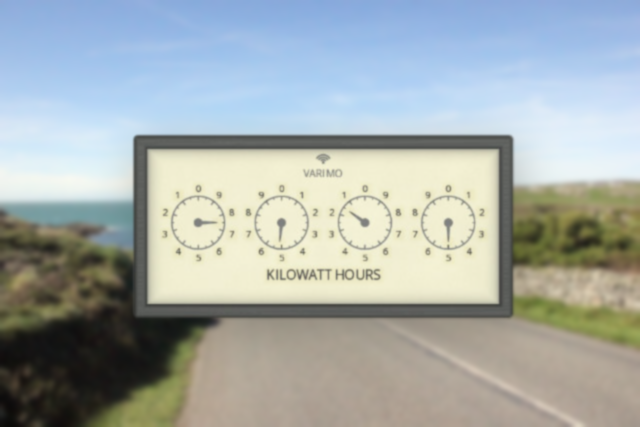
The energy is kWh 7515
